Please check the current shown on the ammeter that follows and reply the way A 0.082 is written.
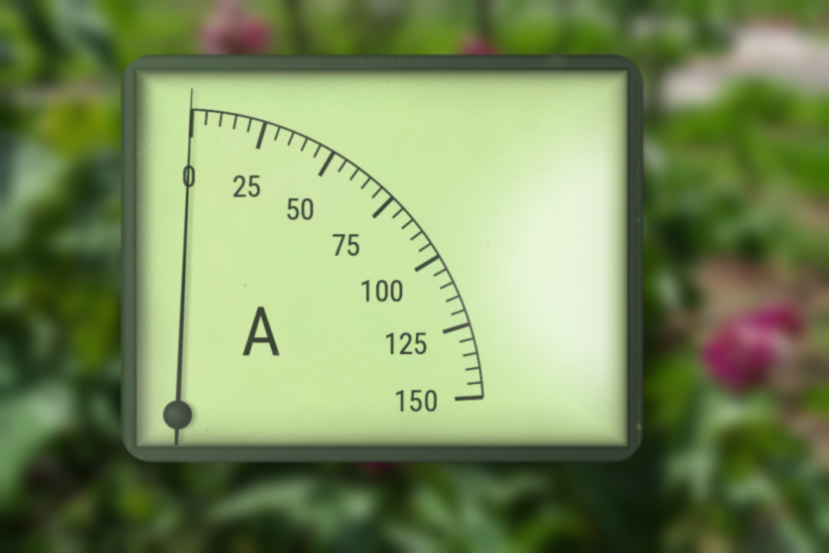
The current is A 0
